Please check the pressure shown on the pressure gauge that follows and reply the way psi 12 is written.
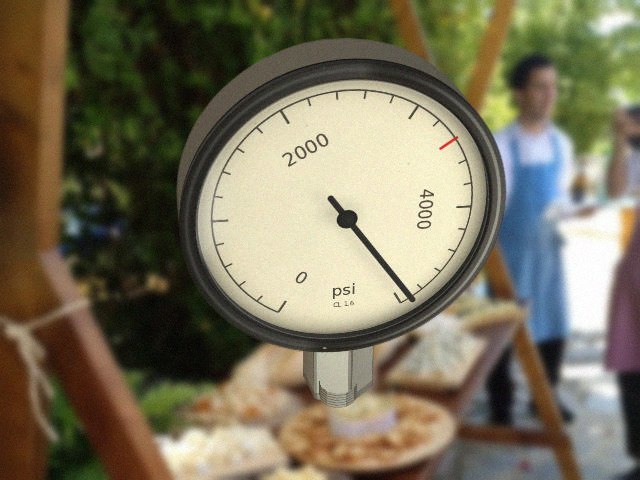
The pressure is psi 4900
